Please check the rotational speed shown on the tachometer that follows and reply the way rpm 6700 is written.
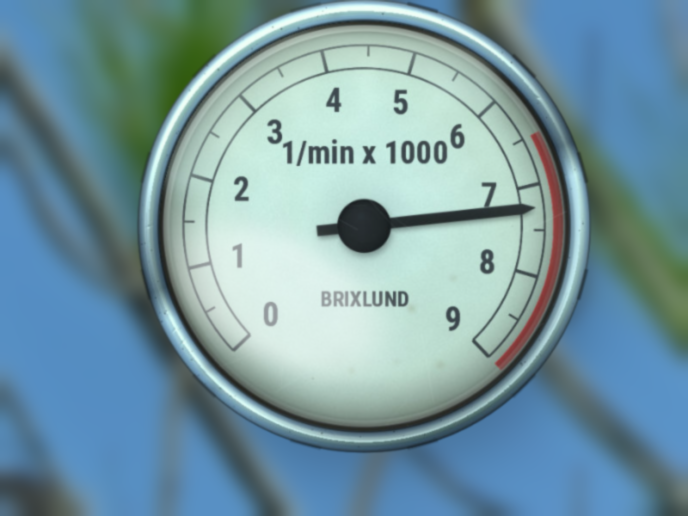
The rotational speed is rpm 7250
